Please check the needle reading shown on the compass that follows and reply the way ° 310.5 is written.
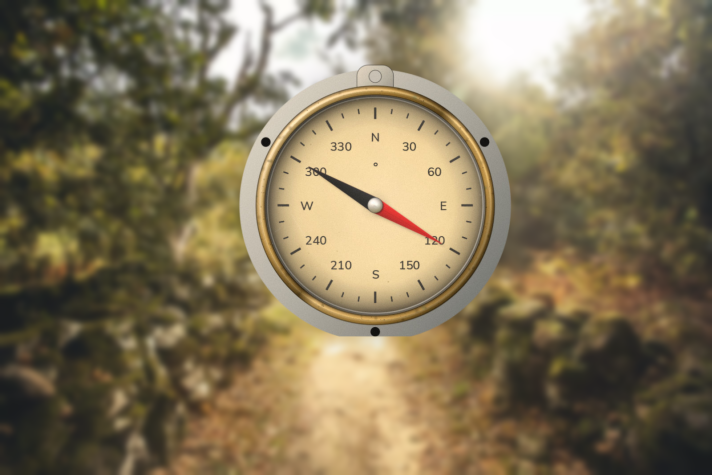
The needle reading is ° 120
